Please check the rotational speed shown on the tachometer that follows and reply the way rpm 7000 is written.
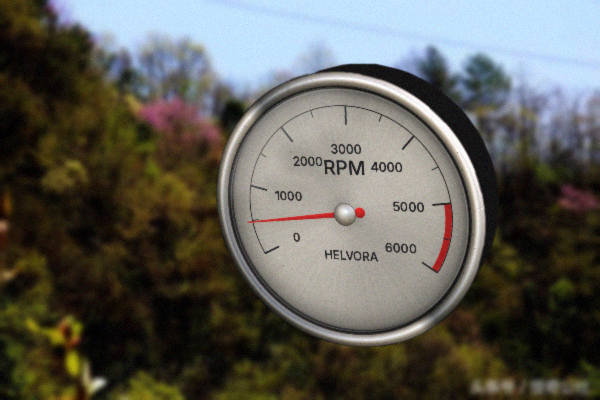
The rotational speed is rpm 500
